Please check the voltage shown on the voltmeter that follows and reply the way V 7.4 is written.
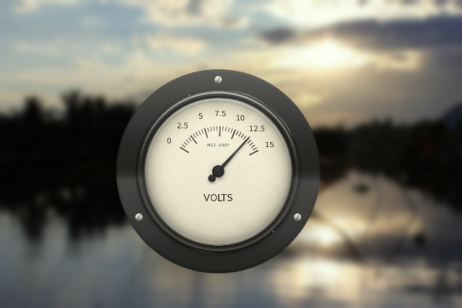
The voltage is V 12.5
